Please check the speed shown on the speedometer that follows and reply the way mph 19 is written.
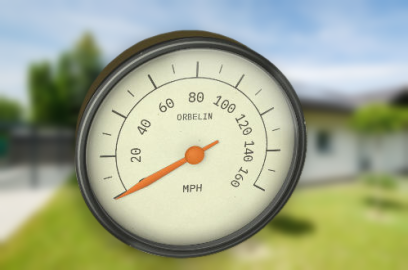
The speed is mph 0
